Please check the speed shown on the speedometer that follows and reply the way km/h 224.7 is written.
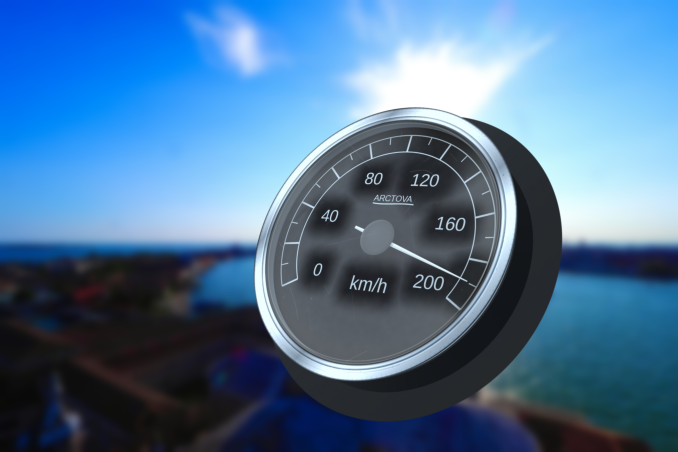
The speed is km/h 190
